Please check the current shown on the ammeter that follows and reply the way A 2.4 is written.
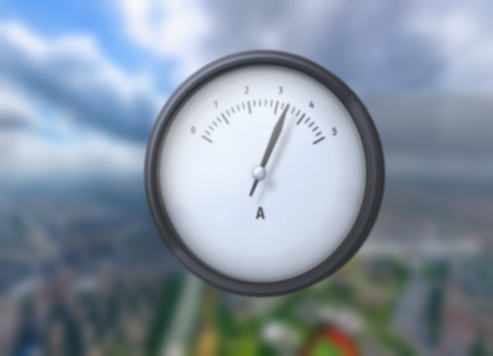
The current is A 3.4
